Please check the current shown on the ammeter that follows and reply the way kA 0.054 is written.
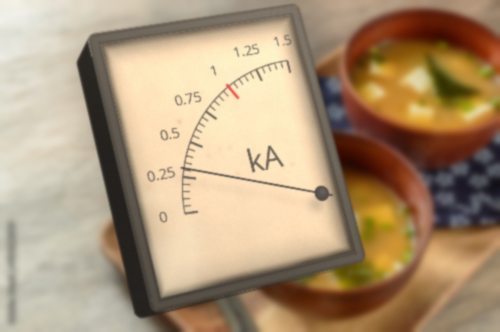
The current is kA 0.3
